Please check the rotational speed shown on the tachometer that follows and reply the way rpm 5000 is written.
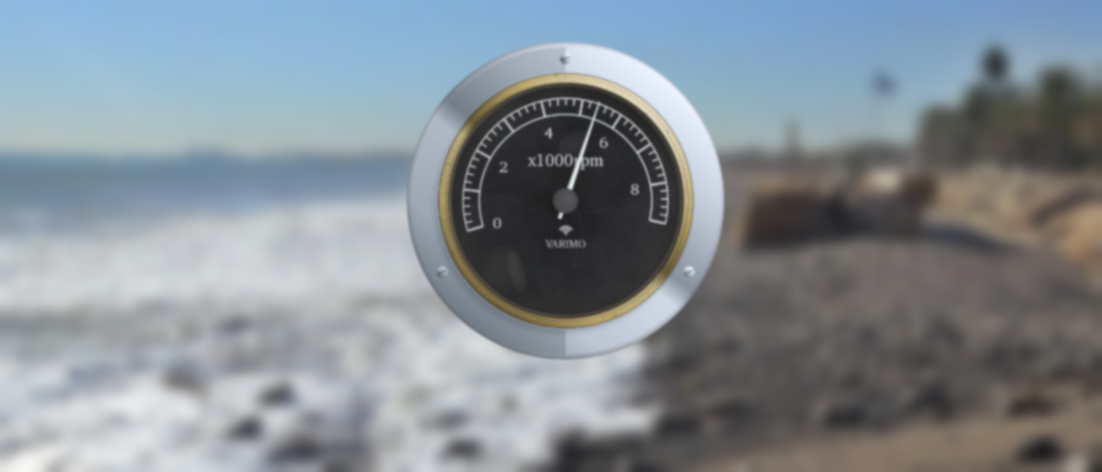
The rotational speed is rpm 5400
